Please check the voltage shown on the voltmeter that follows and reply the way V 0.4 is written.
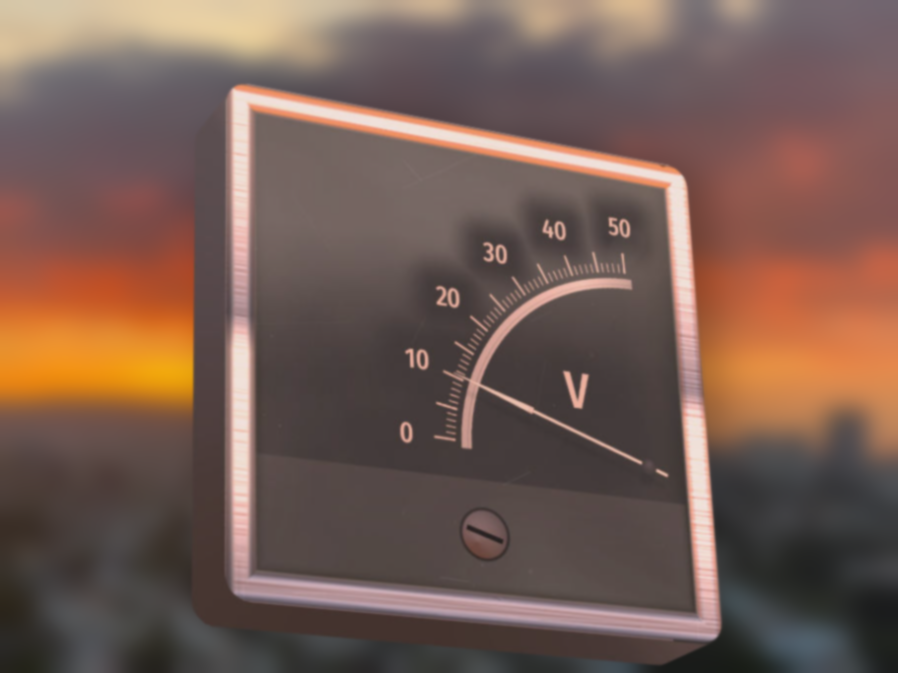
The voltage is V 10
